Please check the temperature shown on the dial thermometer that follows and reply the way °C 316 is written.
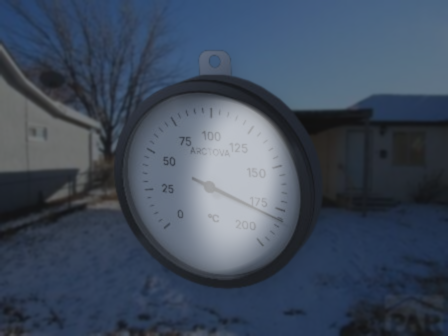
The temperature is °C 180
